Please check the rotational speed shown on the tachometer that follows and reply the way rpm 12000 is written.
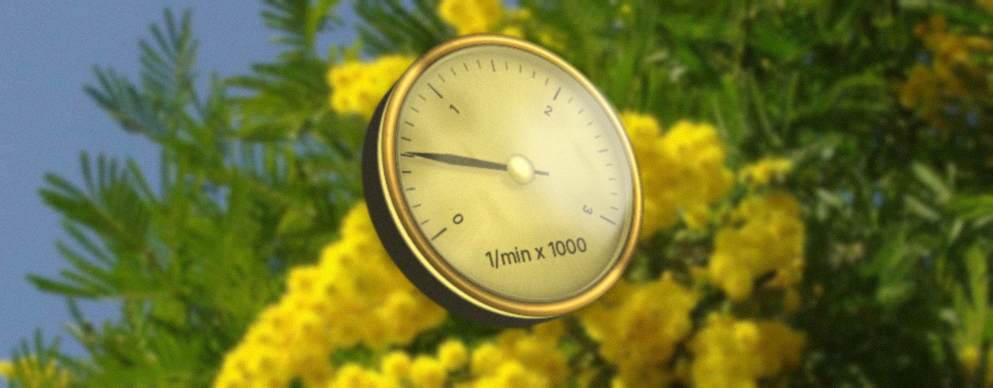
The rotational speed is rpm 500
